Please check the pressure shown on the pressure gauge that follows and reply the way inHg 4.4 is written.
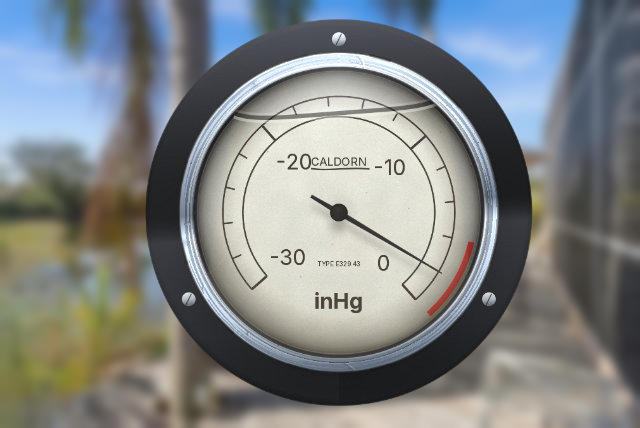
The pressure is inHg -2
